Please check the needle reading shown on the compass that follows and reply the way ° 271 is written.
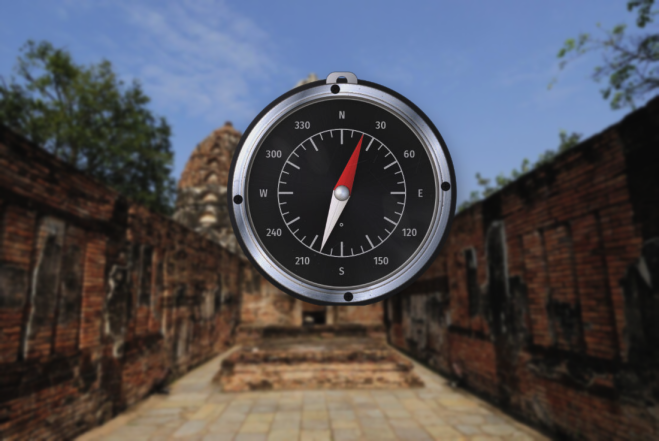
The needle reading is ° 20
